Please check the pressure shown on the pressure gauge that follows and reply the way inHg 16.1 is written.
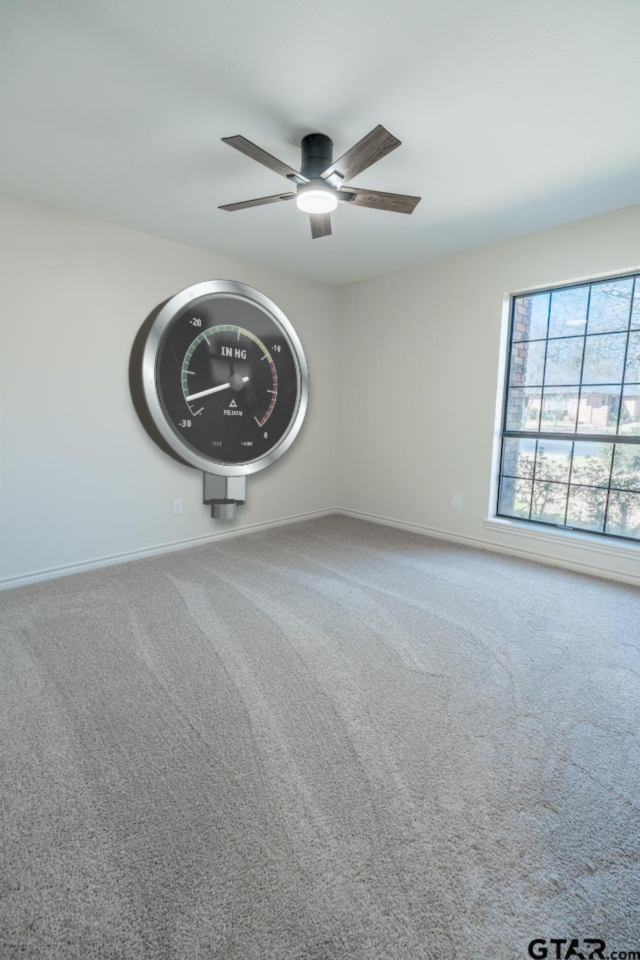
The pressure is inHg -28
